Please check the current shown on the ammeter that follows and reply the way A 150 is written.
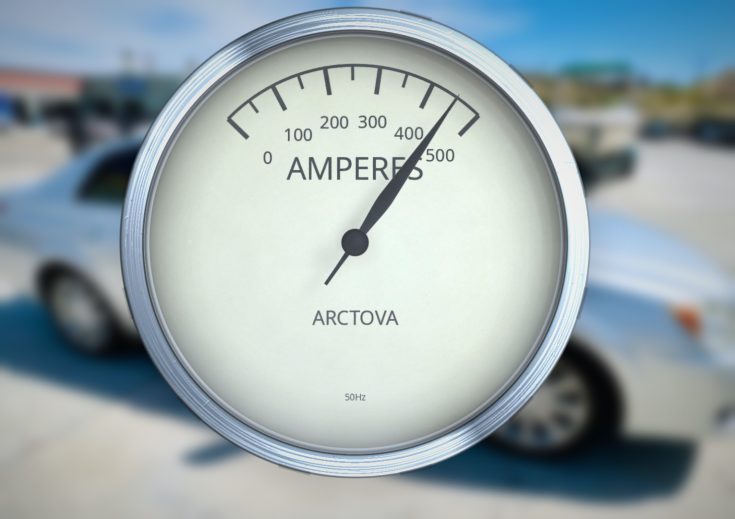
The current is A 450
